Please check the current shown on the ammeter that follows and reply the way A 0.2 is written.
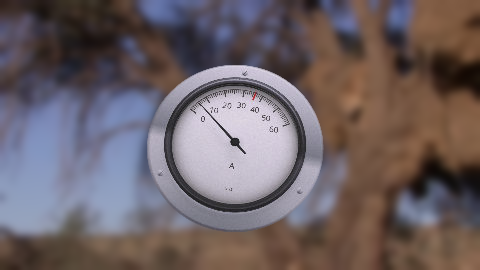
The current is A 5
